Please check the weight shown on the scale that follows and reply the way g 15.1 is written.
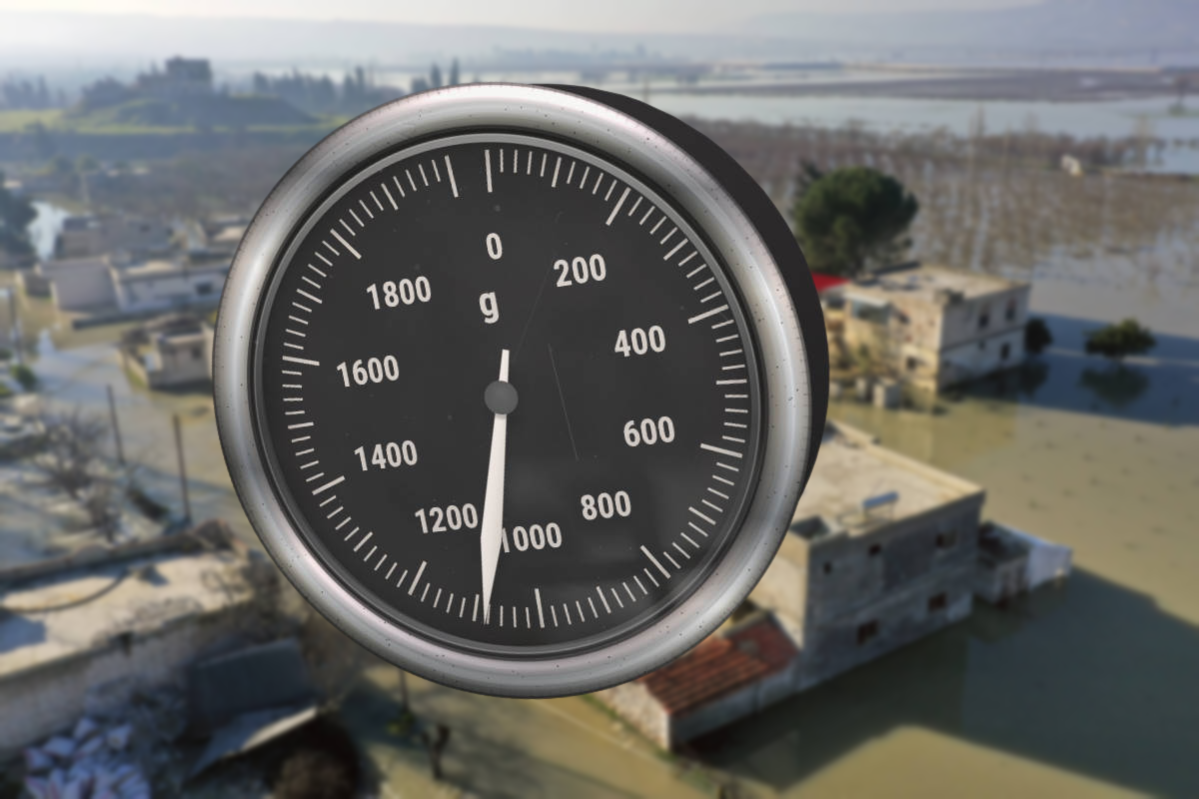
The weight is g 1080
